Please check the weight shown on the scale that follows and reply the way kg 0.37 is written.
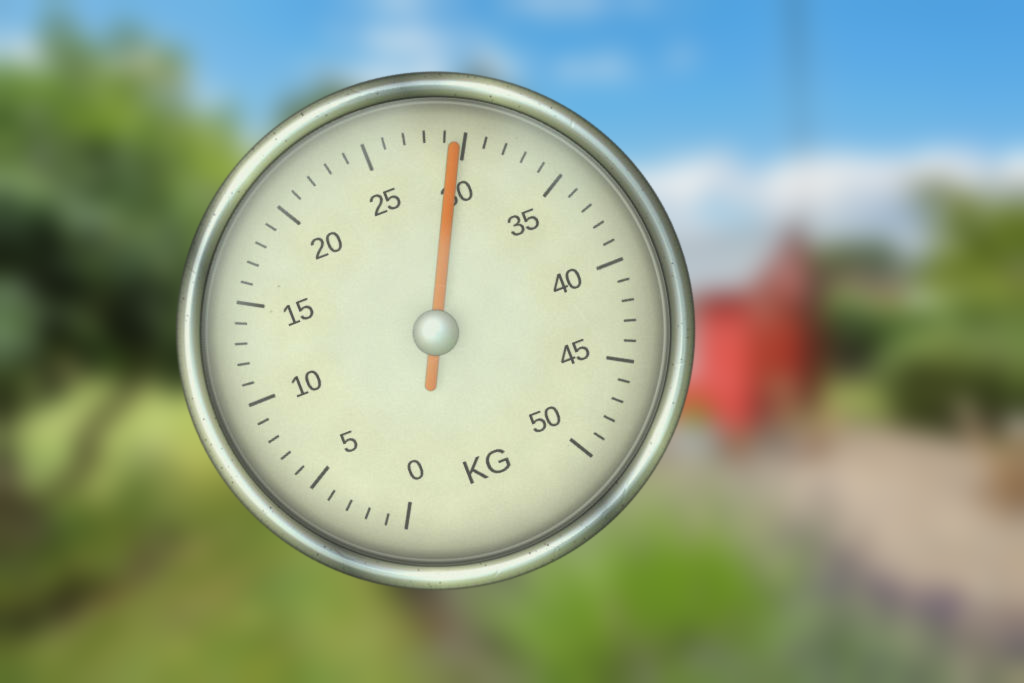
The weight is kg 29.5
